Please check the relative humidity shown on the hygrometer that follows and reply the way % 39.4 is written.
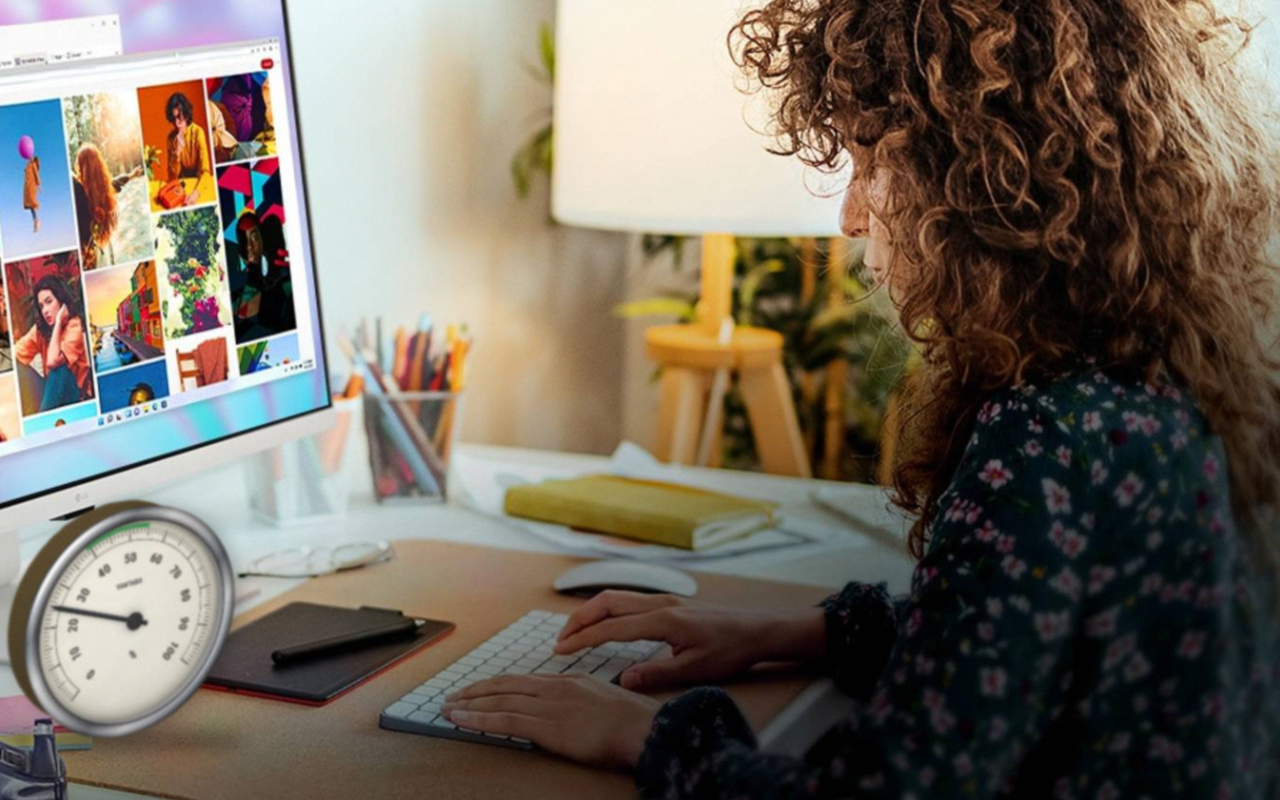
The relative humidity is % 25
